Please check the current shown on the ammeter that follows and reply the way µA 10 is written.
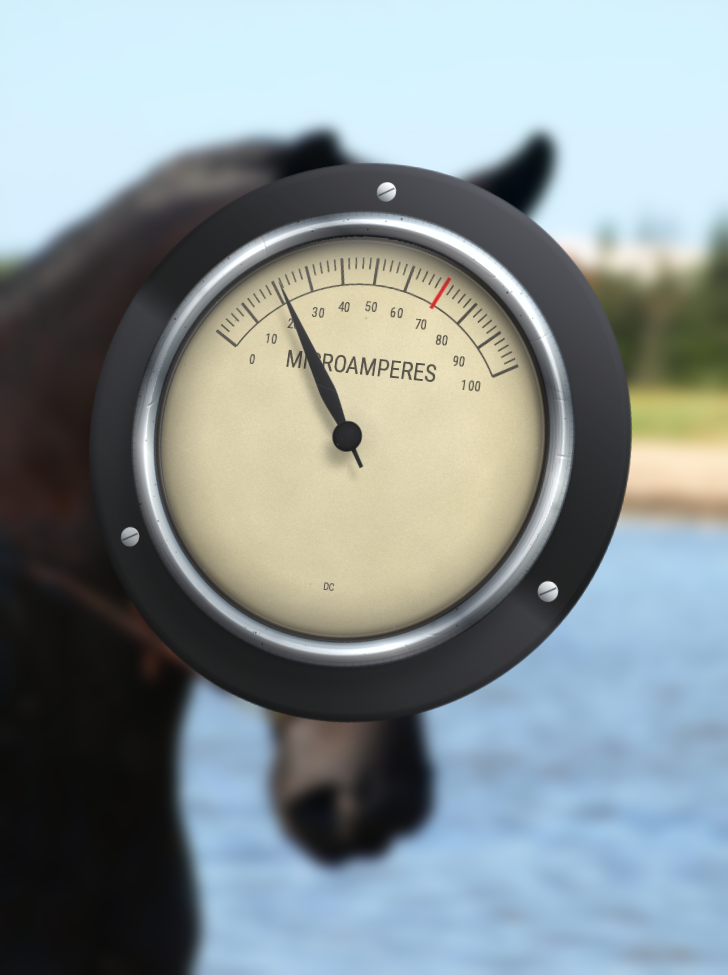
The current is µA 22
